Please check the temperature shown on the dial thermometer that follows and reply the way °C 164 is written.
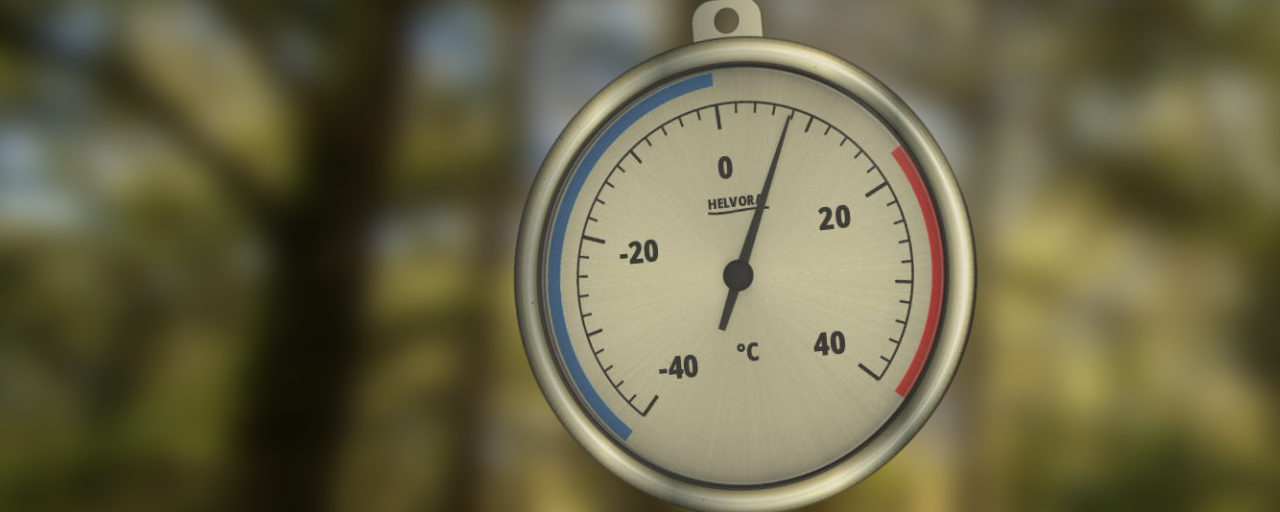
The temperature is °C 8
